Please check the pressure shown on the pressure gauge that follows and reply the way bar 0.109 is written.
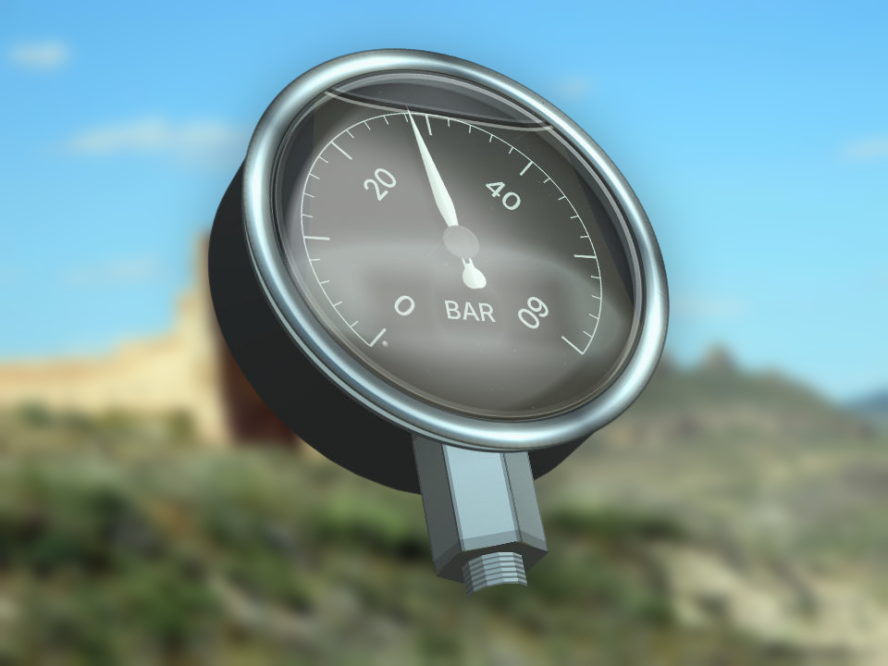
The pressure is bar 28
